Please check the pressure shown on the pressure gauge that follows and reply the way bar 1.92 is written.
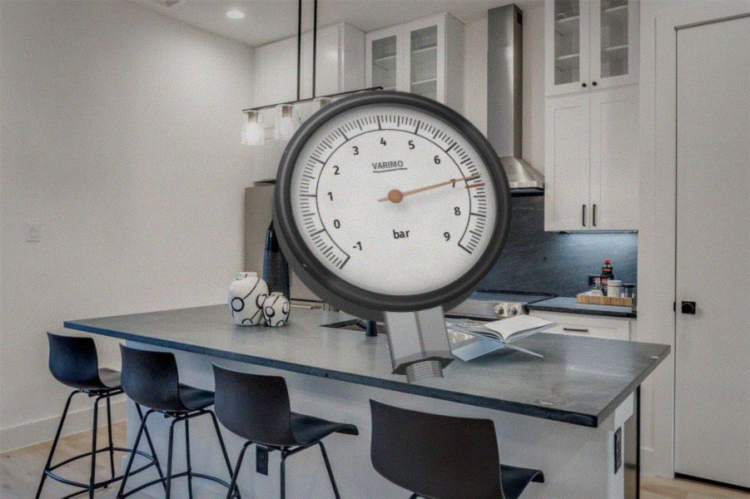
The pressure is bar 7
